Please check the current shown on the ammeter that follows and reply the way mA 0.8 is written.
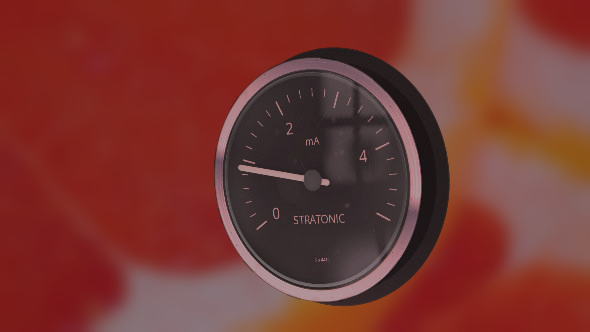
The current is mA 0.9
